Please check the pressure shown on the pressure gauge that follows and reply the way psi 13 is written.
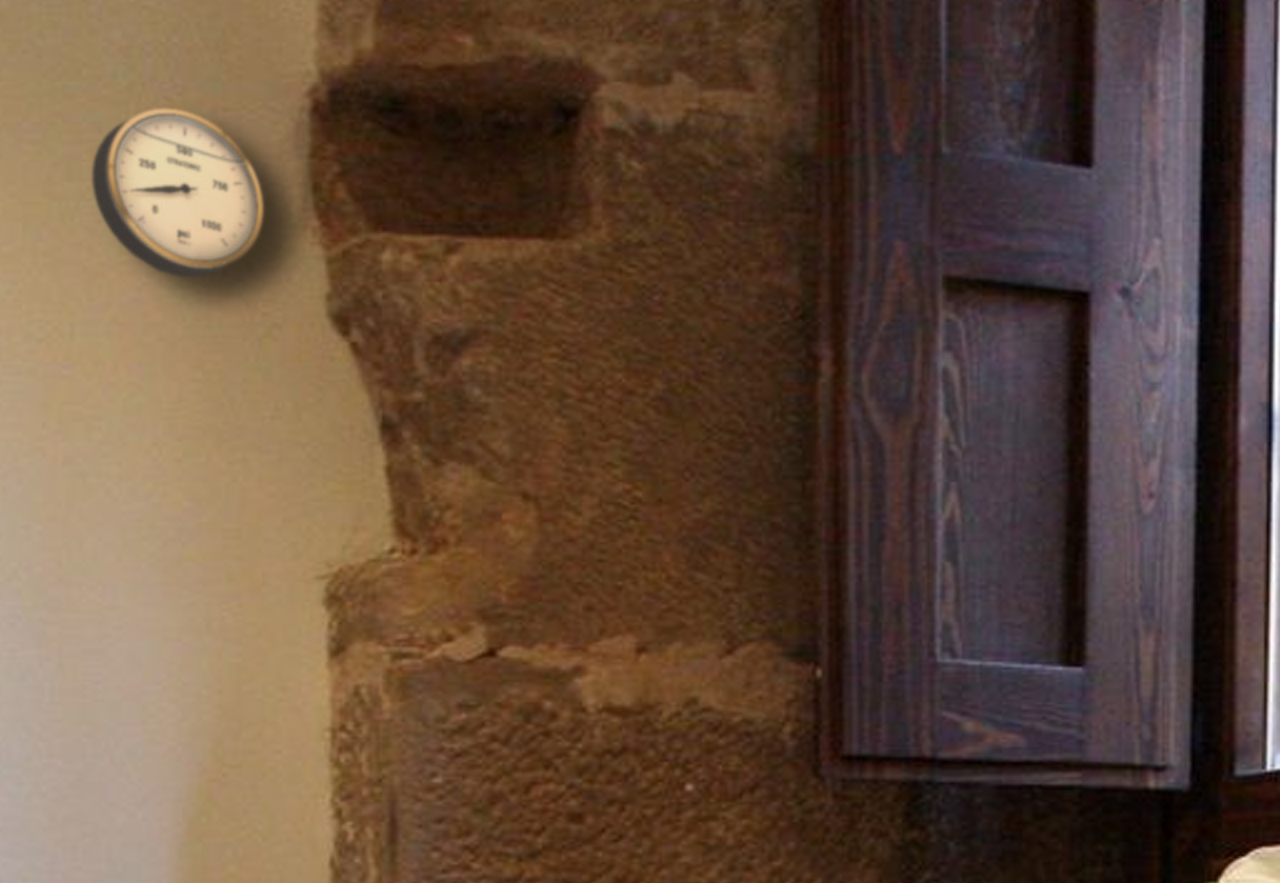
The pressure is psi 100
